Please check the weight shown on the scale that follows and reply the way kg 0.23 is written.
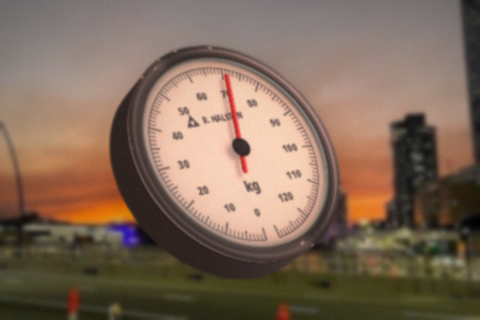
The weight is kg 70
